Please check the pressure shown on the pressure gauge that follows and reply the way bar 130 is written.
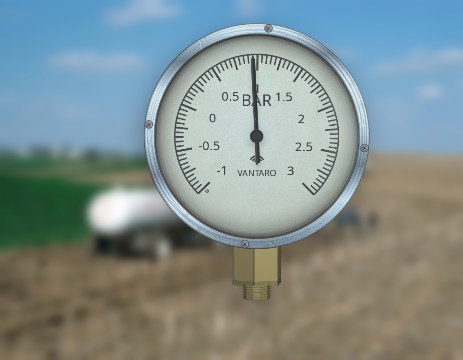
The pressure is bar 0.95
